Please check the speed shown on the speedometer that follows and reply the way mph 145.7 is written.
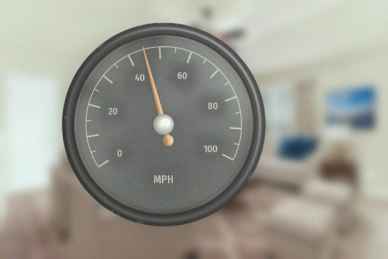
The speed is mph 45
